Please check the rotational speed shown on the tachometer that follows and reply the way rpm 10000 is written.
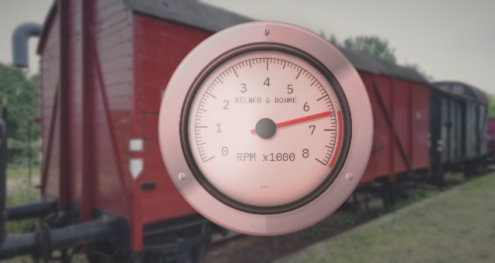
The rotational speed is rpm 6500
